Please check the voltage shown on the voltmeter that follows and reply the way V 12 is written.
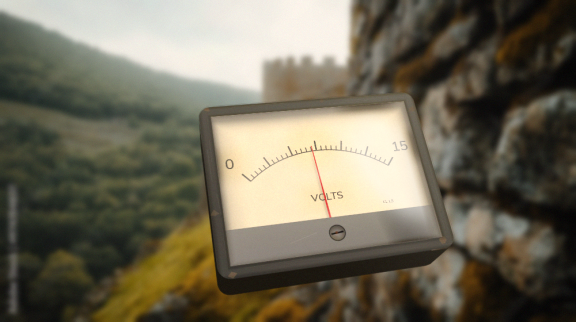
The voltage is V 7
